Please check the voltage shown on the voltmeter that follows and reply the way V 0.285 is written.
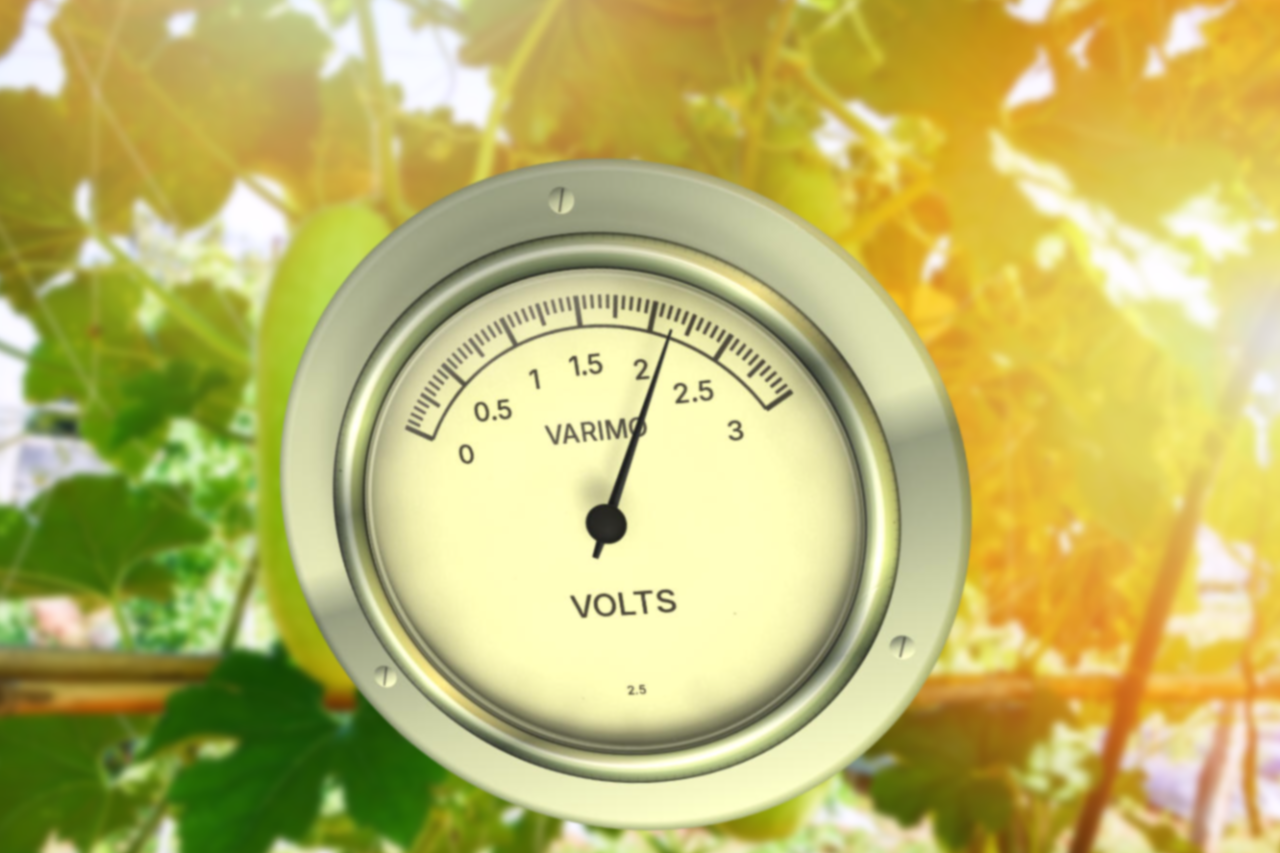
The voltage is V 2.15
